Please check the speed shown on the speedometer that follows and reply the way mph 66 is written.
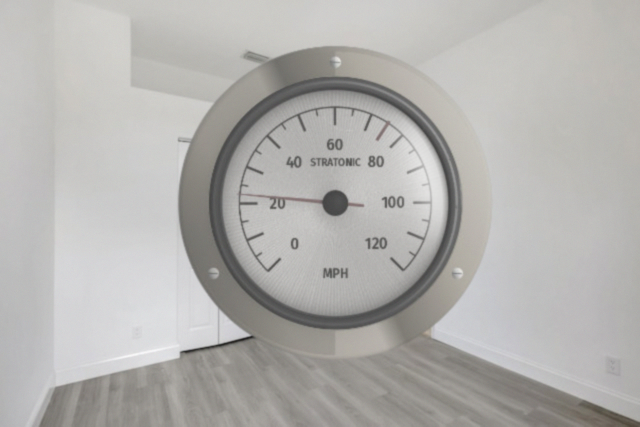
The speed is mph 22.5
